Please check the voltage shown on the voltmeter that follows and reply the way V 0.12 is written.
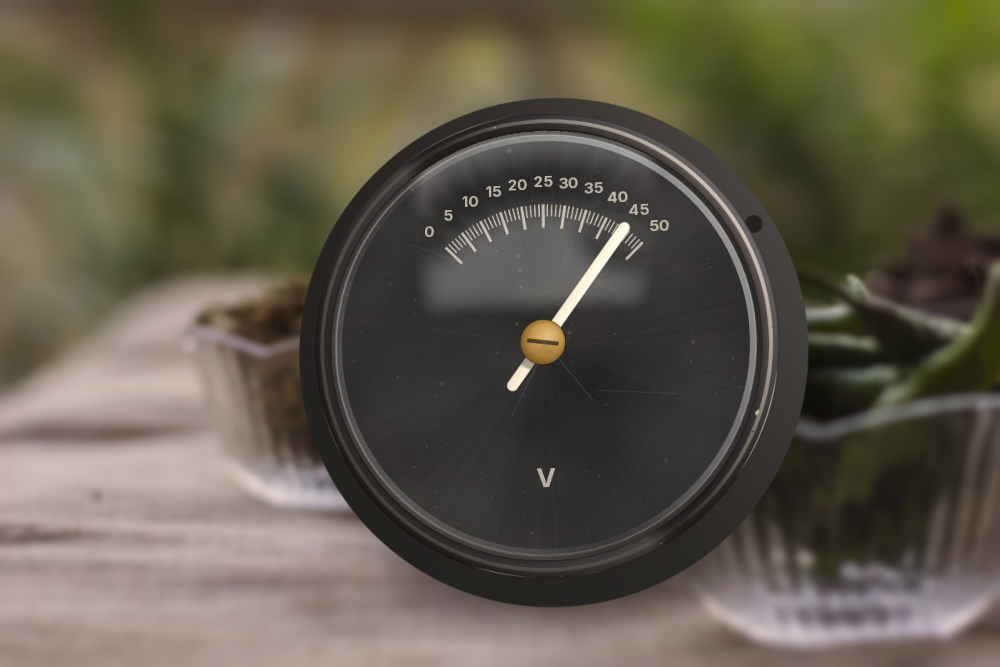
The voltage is V 45
